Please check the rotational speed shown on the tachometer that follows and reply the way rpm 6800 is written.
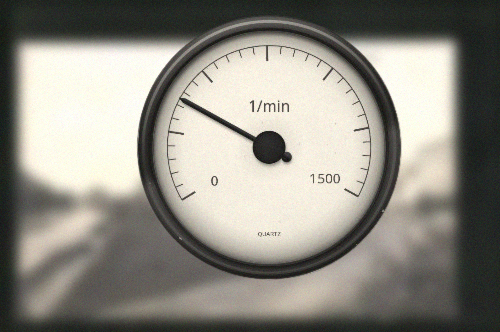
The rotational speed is rpm 375
